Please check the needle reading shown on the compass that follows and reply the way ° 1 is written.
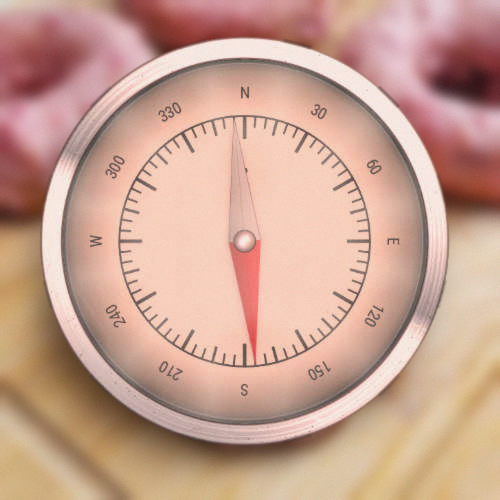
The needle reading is ° 175
